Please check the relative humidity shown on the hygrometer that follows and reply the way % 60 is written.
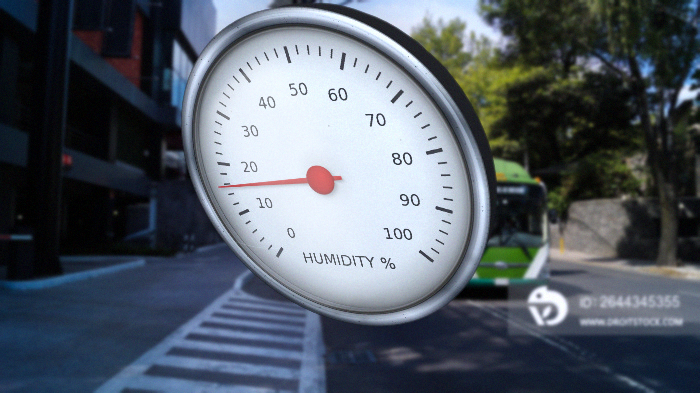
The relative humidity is % 16
